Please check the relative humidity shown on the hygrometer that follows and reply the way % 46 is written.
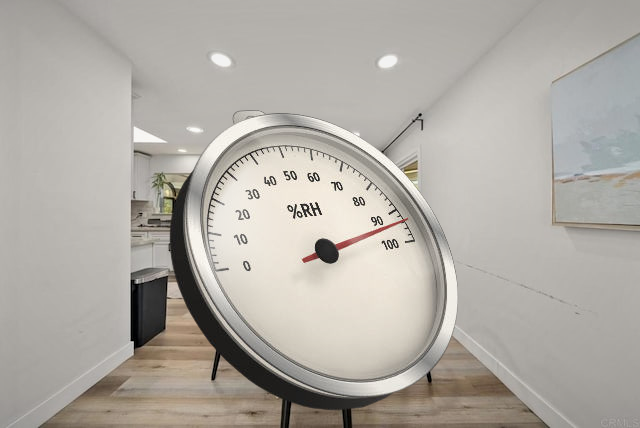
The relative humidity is % 94
